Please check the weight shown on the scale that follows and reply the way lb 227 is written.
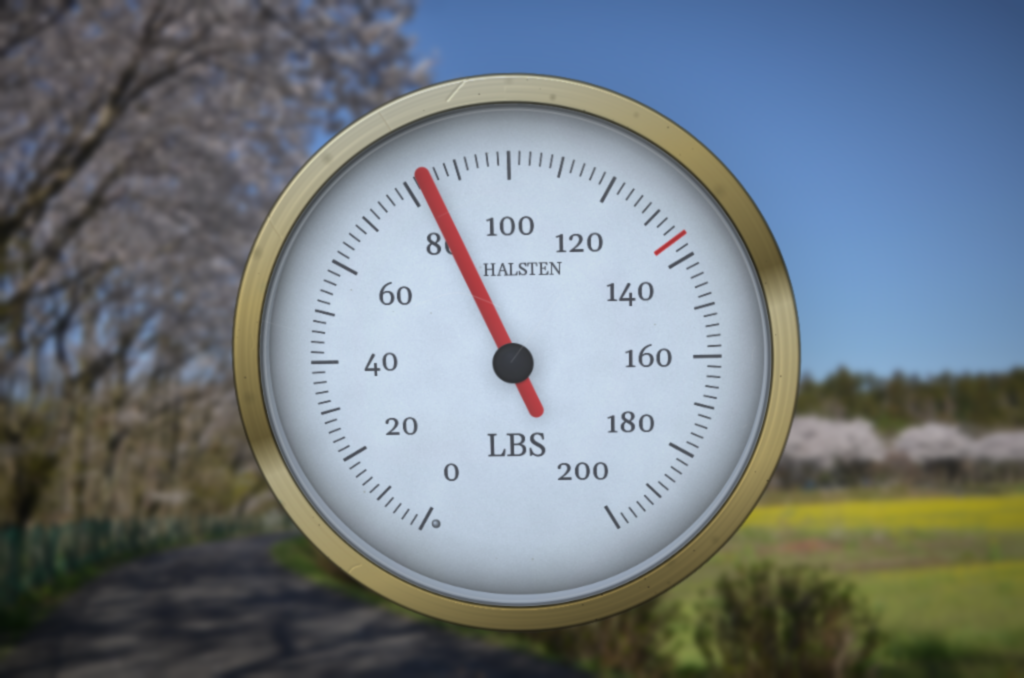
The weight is lb 84
